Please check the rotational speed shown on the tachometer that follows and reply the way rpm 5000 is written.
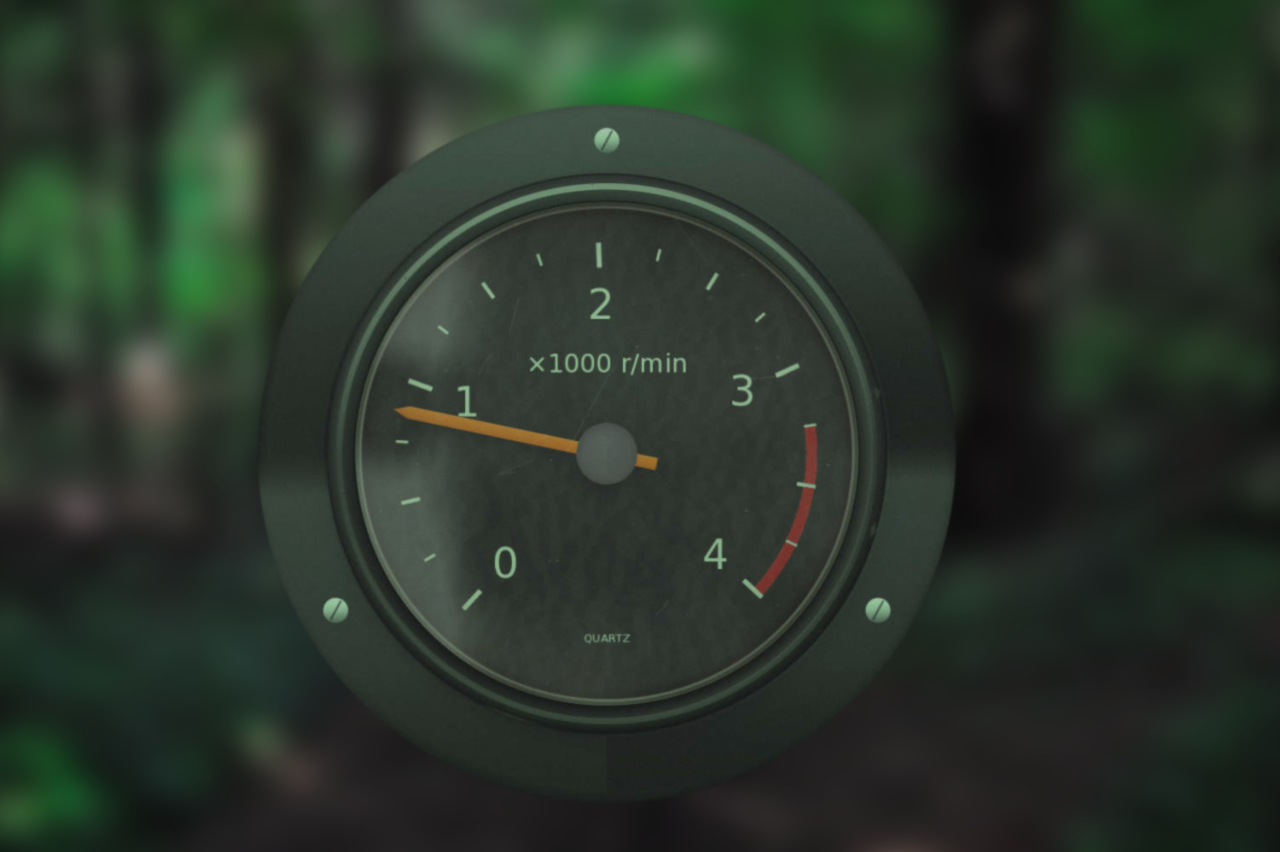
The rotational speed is rpm 875
